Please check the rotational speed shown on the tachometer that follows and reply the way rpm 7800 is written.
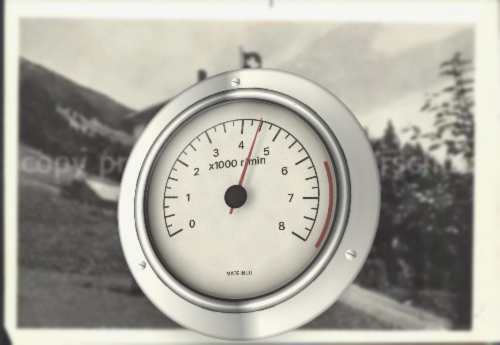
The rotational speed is rpm 4500
